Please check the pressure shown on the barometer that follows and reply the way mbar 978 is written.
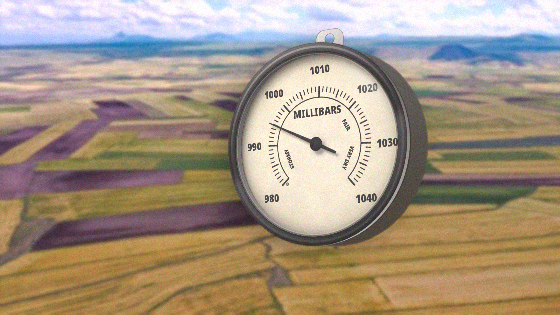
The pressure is mbar 995
